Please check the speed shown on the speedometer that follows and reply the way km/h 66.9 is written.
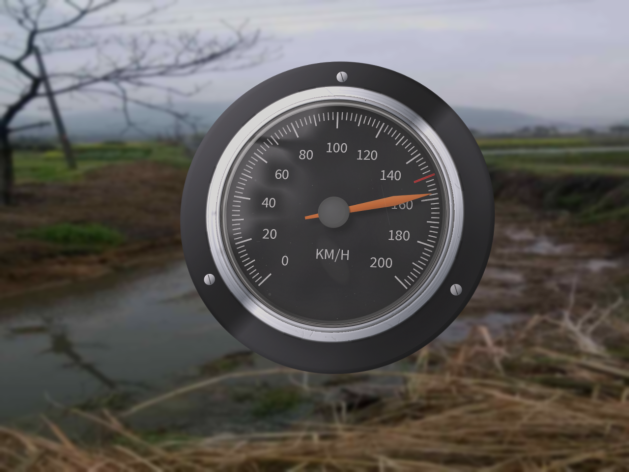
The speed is km/h 158
